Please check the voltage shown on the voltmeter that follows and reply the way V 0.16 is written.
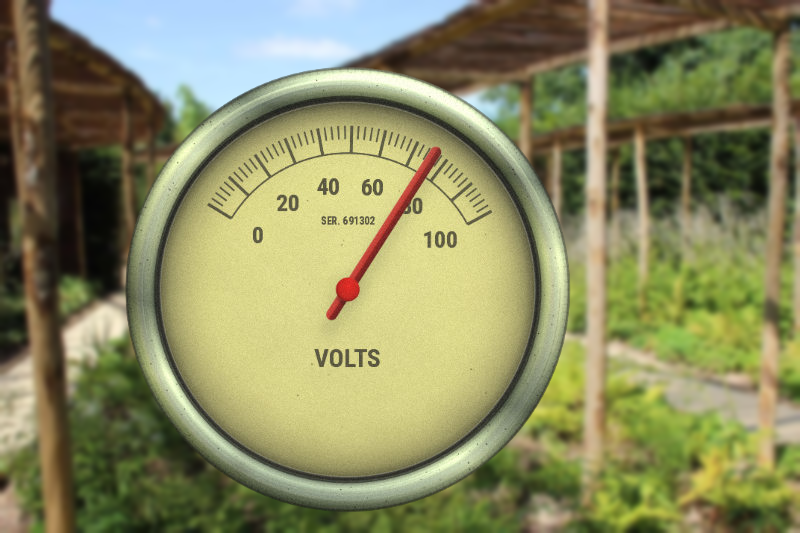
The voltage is V 76
